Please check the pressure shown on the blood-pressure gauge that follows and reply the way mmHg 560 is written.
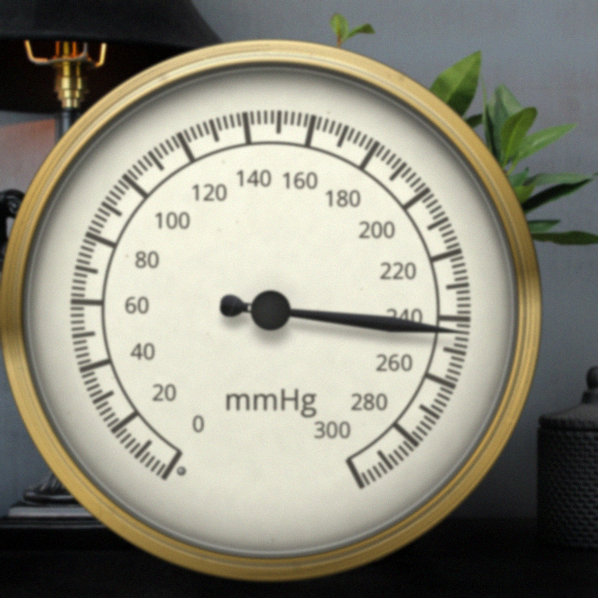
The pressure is mmHg 244
